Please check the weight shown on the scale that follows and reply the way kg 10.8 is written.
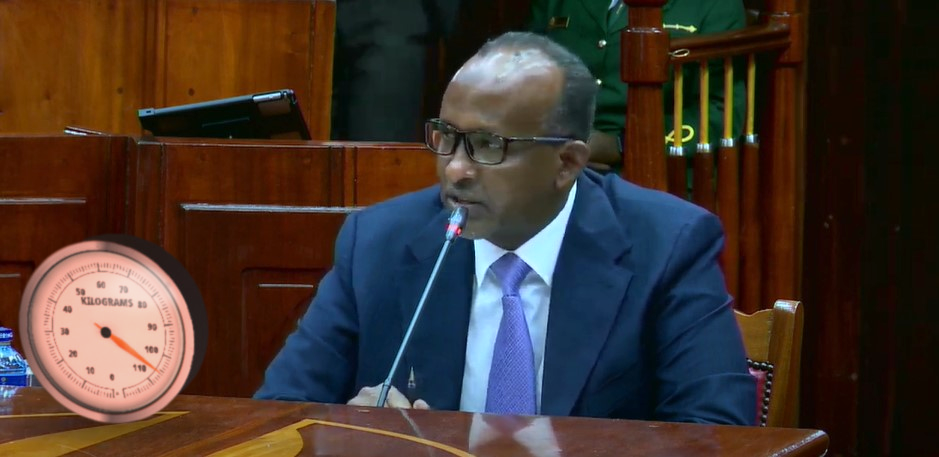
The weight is kg 105
